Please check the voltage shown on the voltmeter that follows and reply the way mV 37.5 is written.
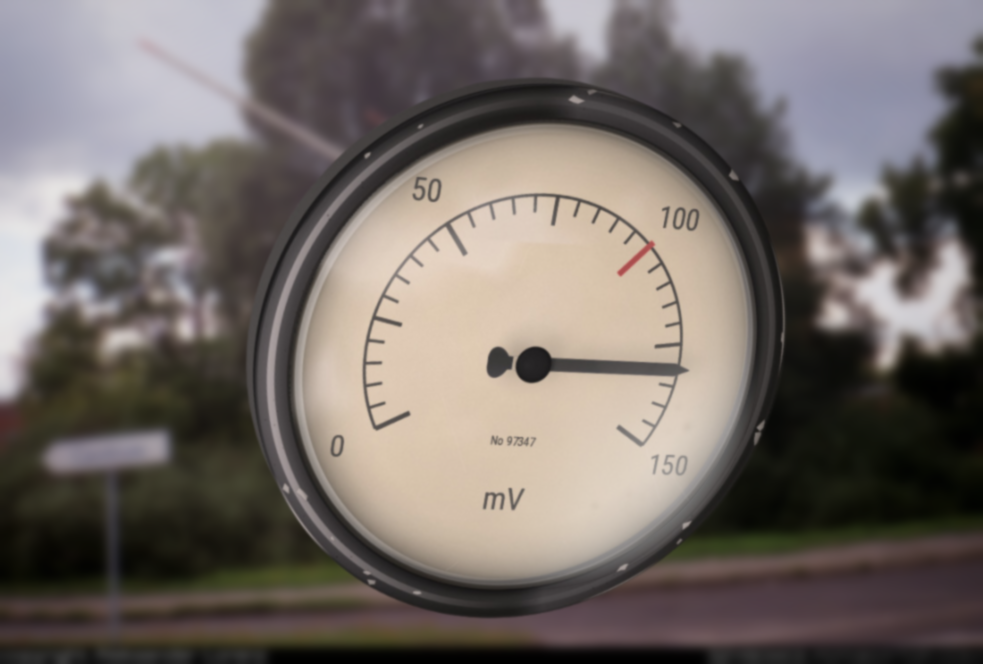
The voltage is mV 130
